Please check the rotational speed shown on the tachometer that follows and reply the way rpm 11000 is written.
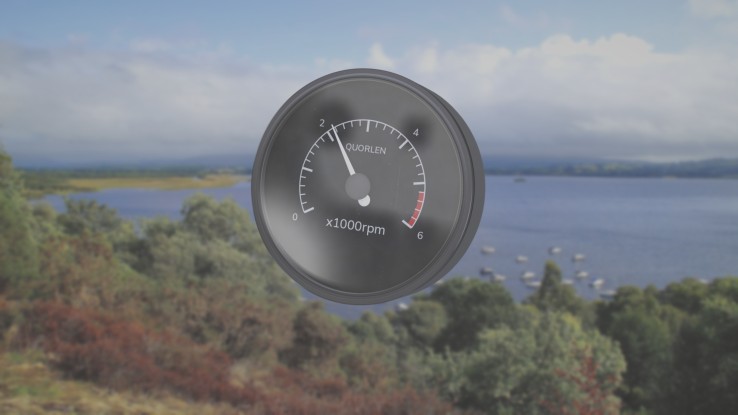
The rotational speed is rpm 2200
